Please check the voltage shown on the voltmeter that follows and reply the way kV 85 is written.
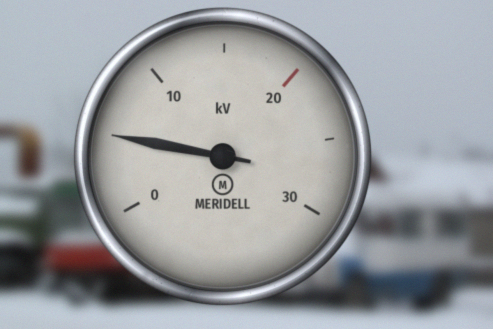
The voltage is kV 5
